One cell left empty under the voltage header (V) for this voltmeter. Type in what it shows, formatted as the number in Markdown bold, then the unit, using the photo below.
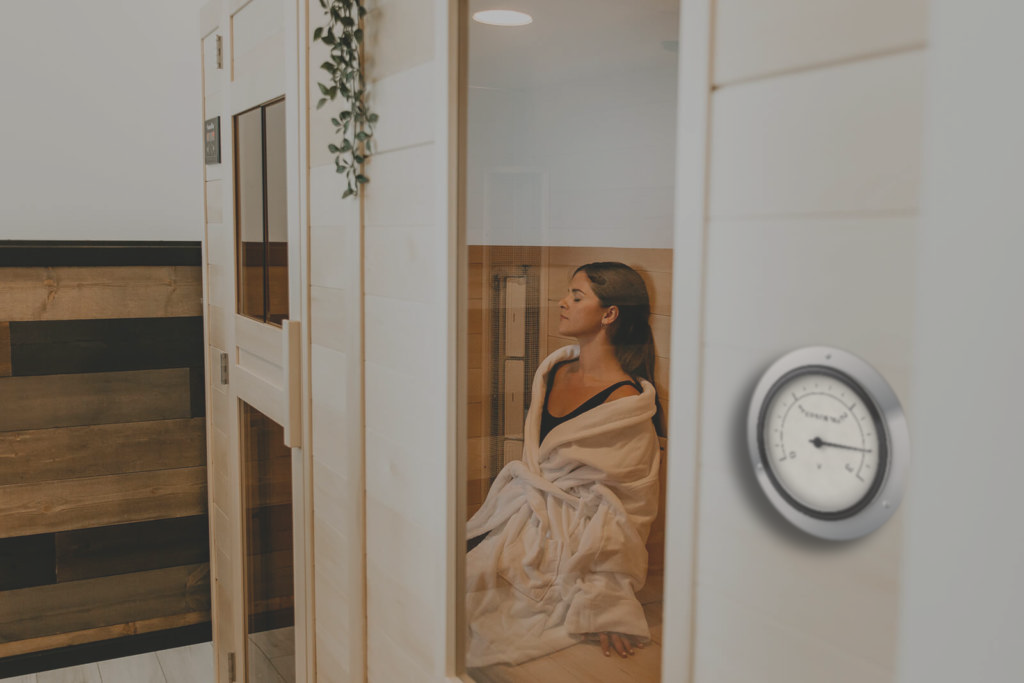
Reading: **2.6** V
